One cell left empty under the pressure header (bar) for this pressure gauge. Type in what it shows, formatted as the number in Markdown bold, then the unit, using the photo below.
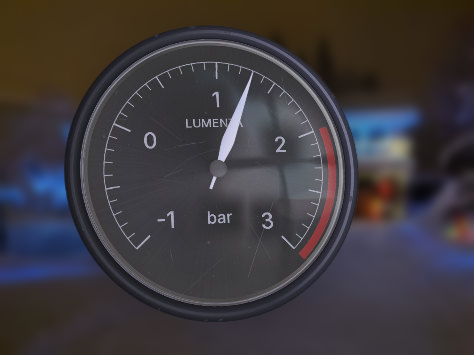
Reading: **1.3** bar
